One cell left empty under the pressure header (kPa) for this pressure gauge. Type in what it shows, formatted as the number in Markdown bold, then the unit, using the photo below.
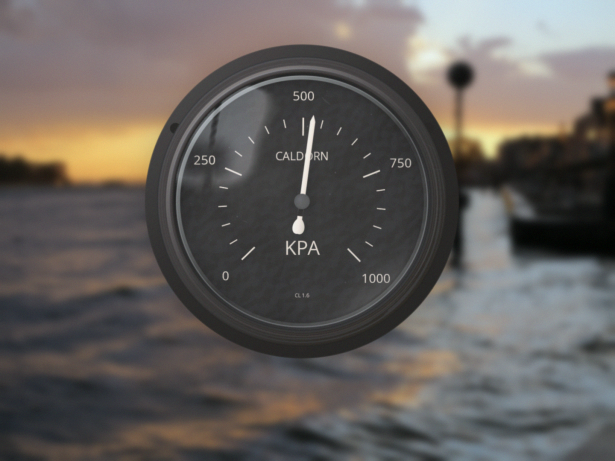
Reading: **525** kPa
